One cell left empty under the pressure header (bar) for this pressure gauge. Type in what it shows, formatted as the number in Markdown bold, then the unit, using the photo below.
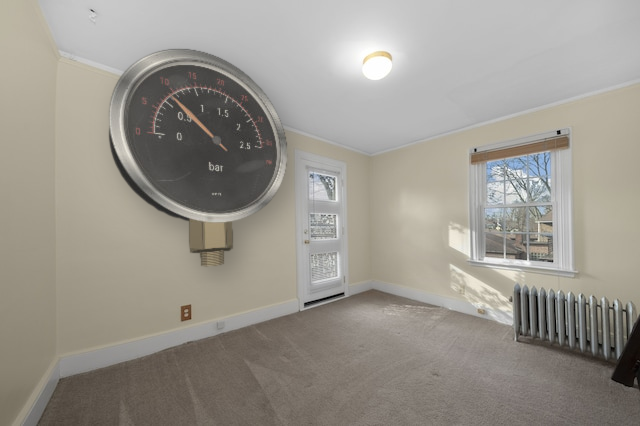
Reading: **0.6** bar
